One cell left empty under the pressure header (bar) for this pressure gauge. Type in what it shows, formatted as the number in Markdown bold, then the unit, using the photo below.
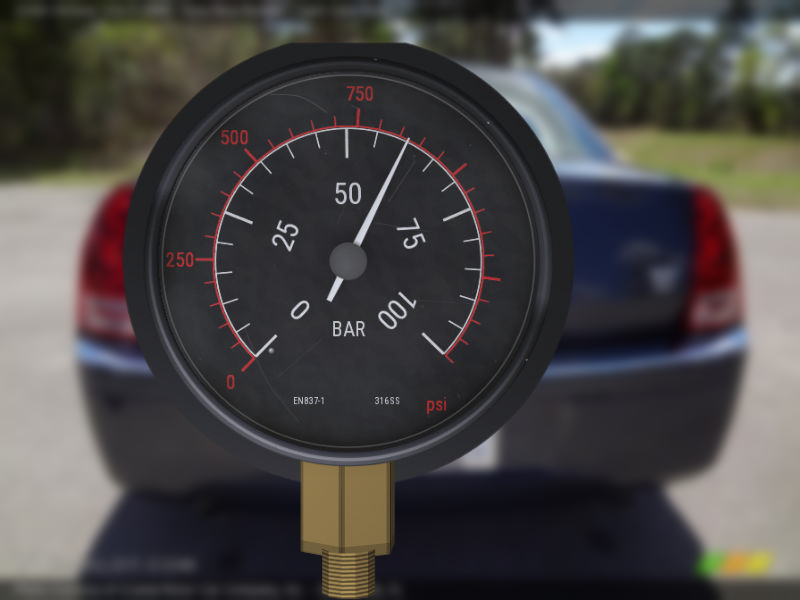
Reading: **60** bar
